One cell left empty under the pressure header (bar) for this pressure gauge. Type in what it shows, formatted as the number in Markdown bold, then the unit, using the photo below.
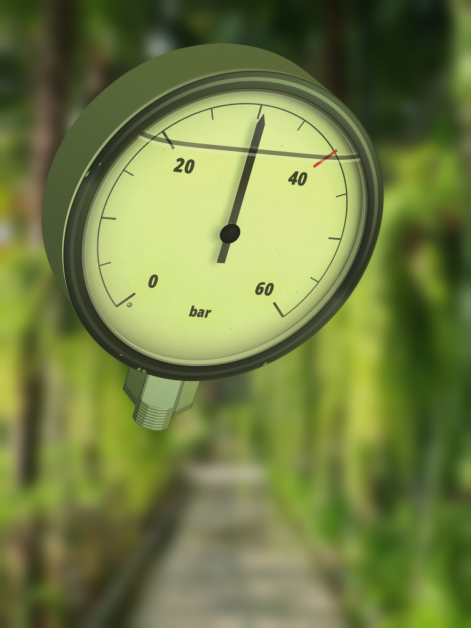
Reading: **30** bar
